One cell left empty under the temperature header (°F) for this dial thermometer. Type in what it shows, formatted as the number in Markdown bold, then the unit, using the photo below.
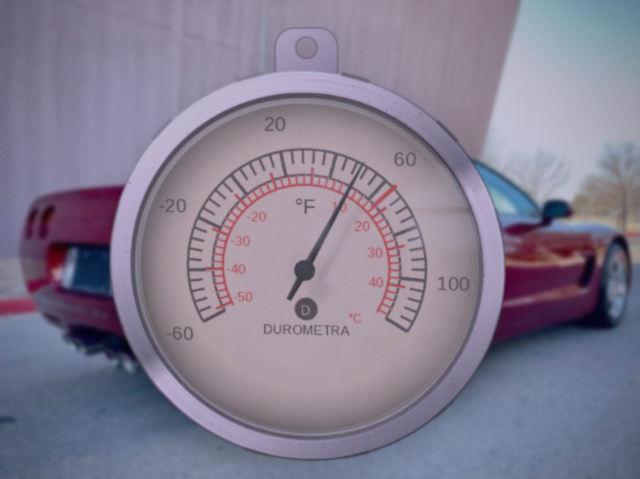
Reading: **50** °F
